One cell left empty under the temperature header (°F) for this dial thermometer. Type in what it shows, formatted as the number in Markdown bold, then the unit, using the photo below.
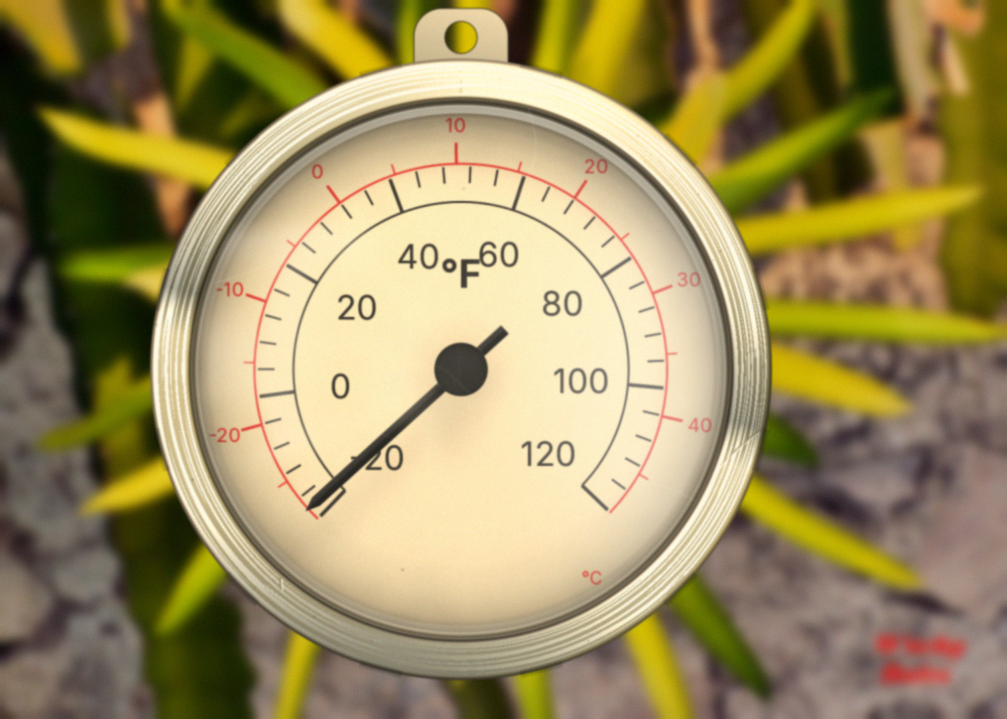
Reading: **-18** °F
